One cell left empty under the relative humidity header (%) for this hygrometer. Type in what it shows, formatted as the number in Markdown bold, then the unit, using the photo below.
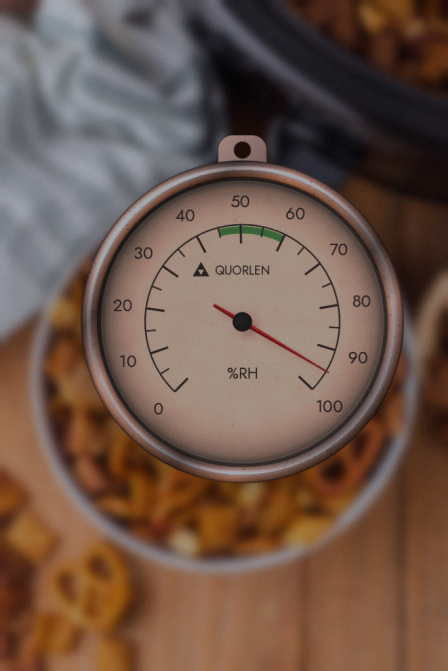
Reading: **95** %
